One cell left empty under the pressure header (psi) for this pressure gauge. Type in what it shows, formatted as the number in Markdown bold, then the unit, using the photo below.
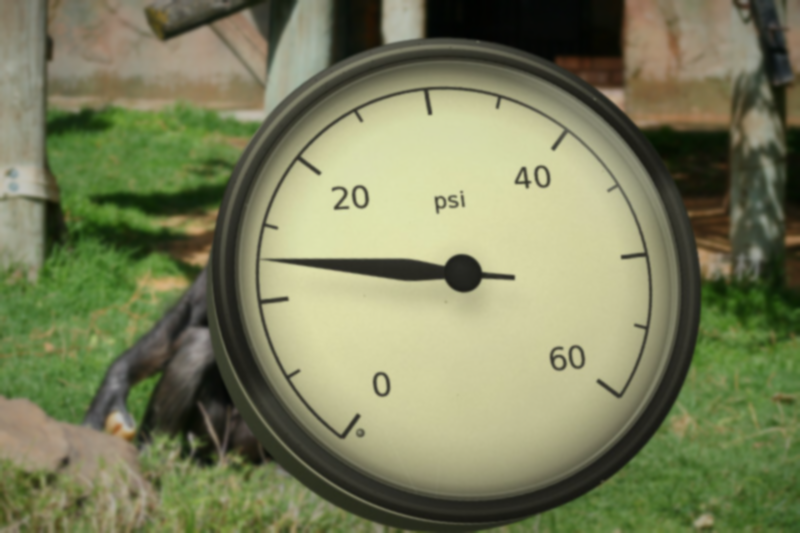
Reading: **12.5** psi
